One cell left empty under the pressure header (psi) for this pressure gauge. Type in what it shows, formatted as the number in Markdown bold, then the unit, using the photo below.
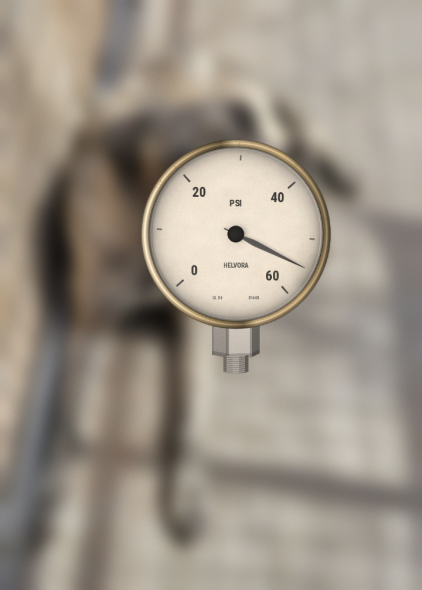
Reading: **55** psi
